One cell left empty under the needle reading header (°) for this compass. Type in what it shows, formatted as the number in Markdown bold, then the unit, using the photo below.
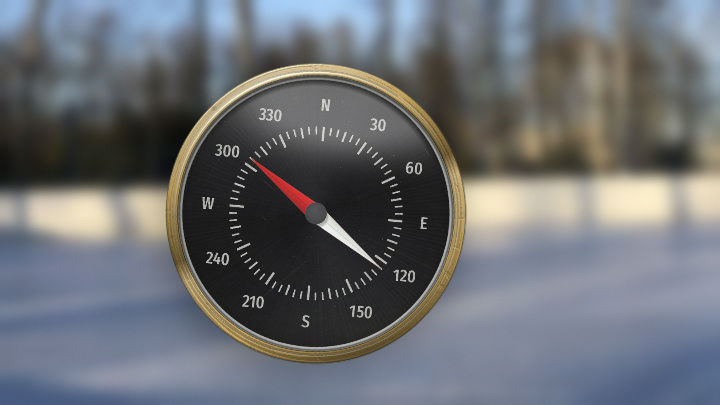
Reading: **305** °
